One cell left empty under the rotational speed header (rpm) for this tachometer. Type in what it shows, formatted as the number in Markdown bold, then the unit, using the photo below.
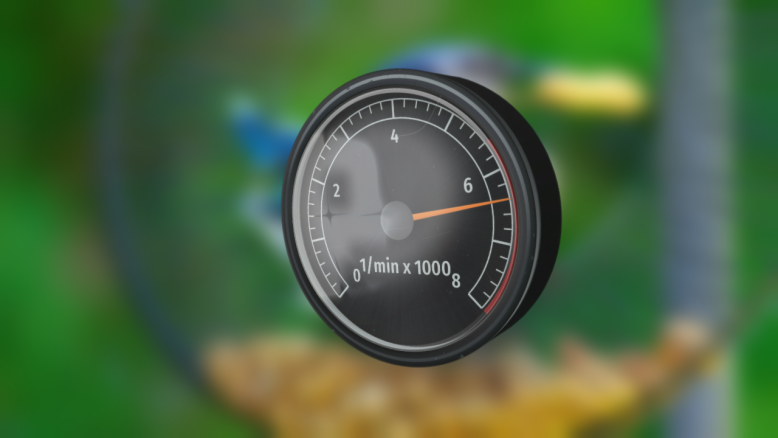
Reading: **6400** rpm
